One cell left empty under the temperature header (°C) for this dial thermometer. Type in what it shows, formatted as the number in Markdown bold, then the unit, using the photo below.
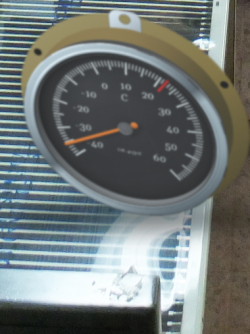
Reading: **-35** °C
